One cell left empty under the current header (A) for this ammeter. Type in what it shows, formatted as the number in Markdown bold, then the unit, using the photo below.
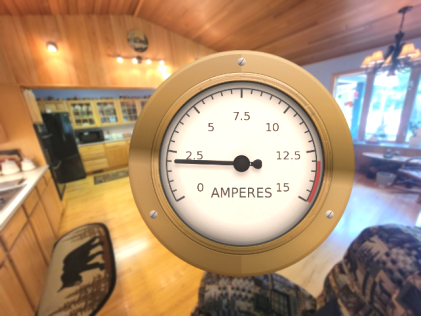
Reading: **2** A
